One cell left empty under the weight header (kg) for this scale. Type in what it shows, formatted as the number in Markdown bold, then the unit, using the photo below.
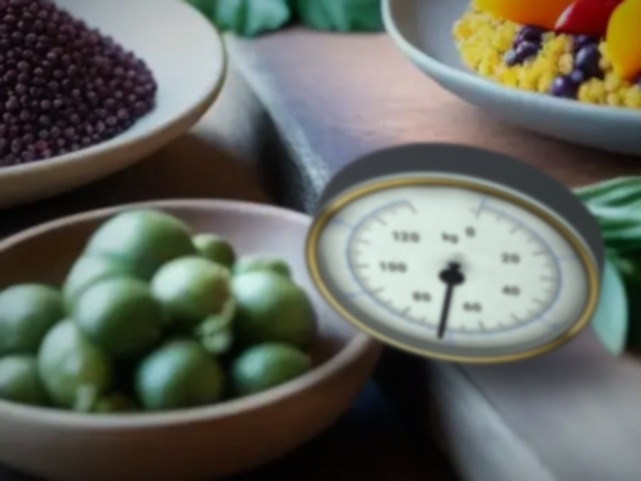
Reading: **70** kg
